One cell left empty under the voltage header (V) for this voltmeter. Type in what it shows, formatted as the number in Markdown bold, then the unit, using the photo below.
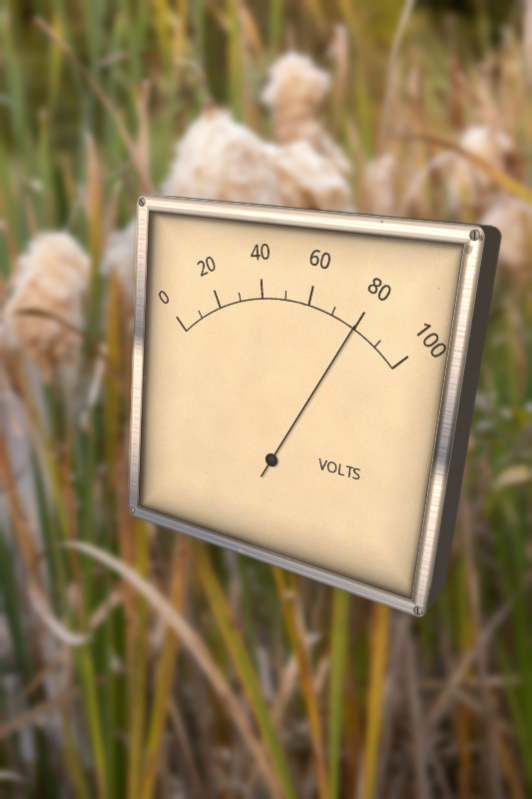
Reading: **80** V
